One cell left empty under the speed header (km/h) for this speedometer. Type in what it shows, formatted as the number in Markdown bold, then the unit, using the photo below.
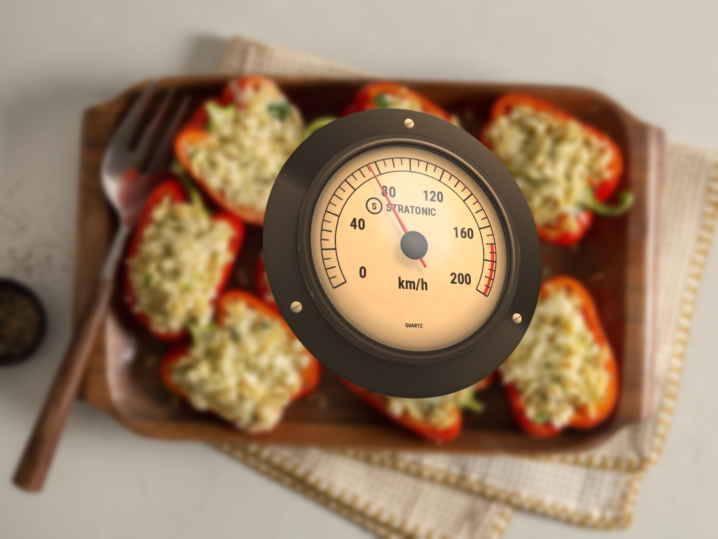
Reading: **75** km/h
